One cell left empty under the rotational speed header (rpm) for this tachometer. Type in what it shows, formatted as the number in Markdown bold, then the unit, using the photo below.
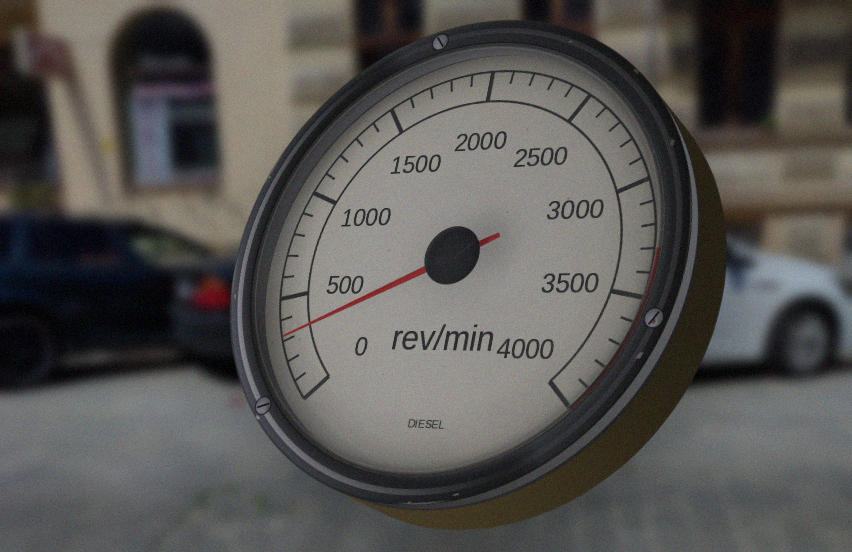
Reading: **300** rpm
